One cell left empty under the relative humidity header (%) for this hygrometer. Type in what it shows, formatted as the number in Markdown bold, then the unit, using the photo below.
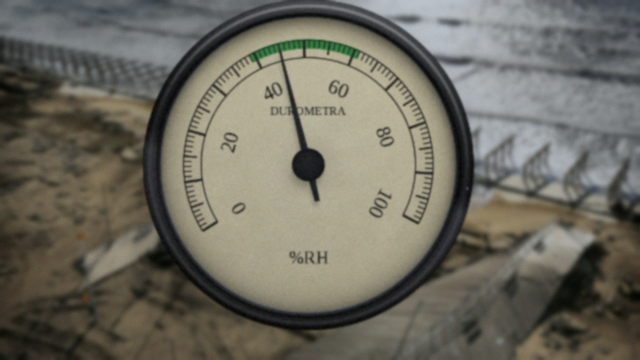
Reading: **45** %
